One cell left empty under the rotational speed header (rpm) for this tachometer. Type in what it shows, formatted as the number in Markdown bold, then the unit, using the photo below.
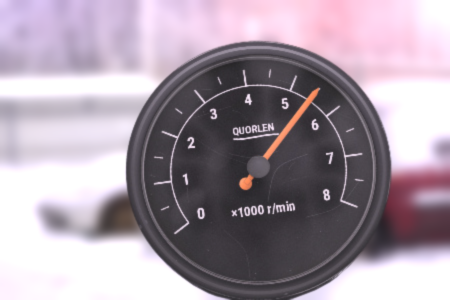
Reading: **5500** rpm
